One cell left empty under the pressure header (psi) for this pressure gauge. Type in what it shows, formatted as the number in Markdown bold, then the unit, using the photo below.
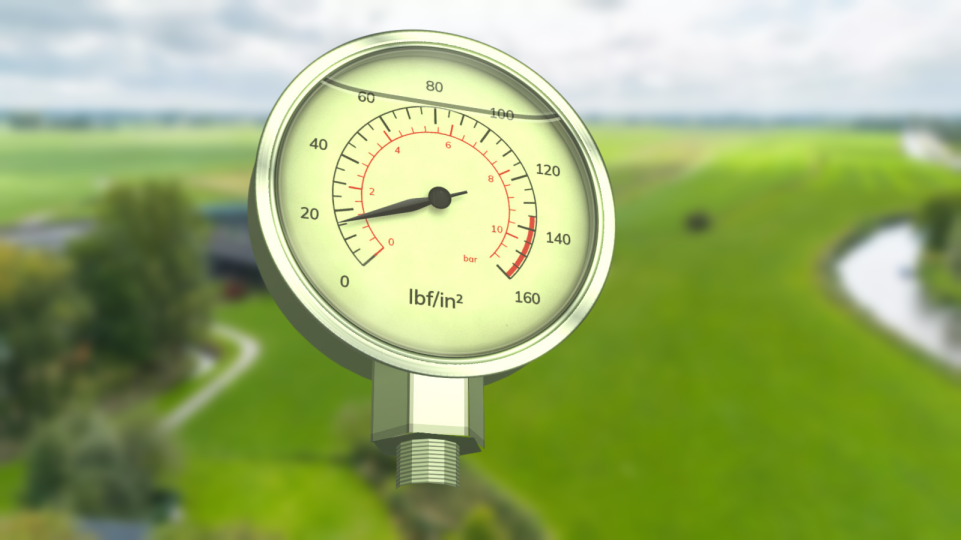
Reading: **15** psi
